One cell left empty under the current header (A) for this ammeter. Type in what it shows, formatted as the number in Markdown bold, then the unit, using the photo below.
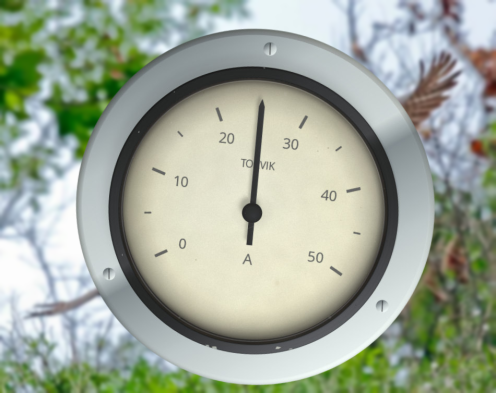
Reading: **25** A
